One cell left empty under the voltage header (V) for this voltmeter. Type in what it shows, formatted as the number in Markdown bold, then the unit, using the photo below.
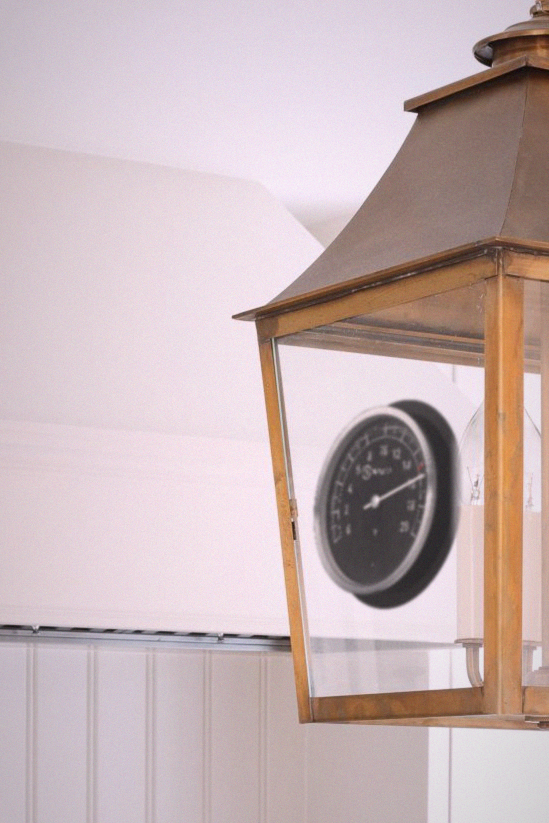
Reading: **16** V
